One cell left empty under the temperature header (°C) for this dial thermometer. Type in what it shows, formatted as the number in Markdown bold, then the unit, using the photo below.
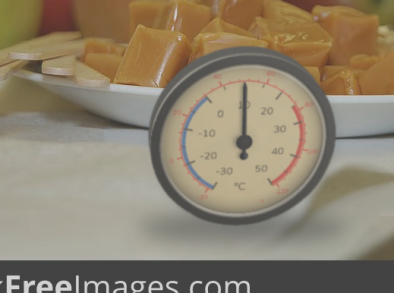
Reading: **10** °C
